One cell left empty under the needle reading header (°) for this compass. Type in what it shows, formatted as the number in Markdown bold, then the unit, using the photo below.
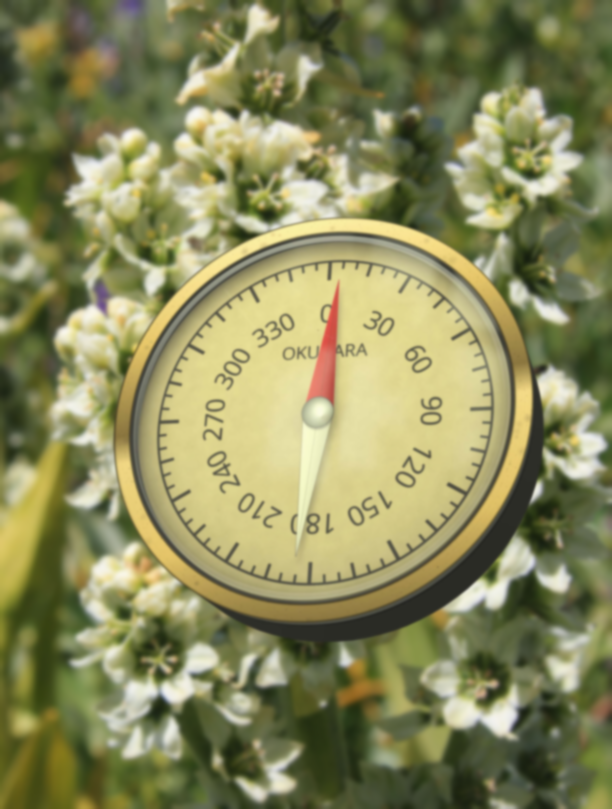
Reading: **5** °
